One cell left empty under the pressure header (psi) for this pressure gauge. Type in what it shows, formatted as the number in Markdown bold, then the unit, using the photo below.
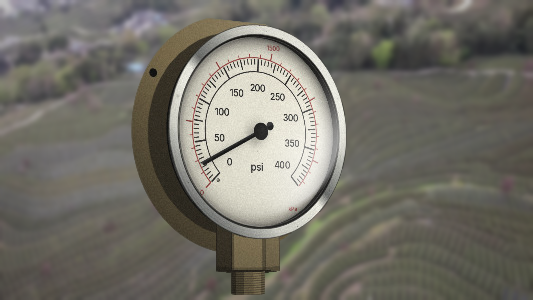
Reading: **25** psi
